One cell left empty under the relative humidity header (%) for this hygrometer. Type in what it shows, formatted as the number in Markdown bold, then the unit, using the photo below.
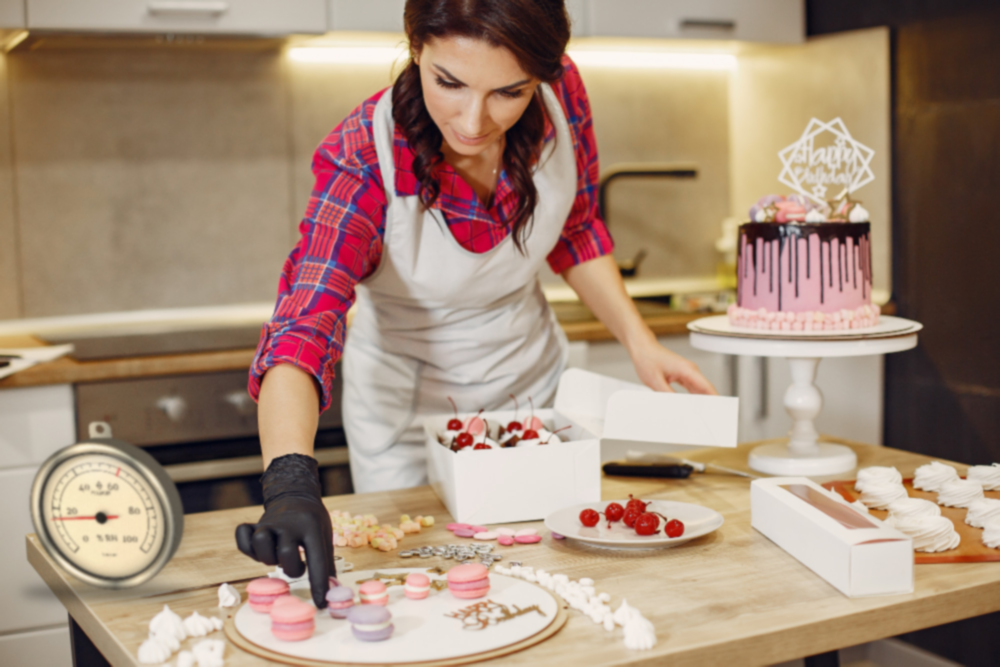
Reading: **16** %
